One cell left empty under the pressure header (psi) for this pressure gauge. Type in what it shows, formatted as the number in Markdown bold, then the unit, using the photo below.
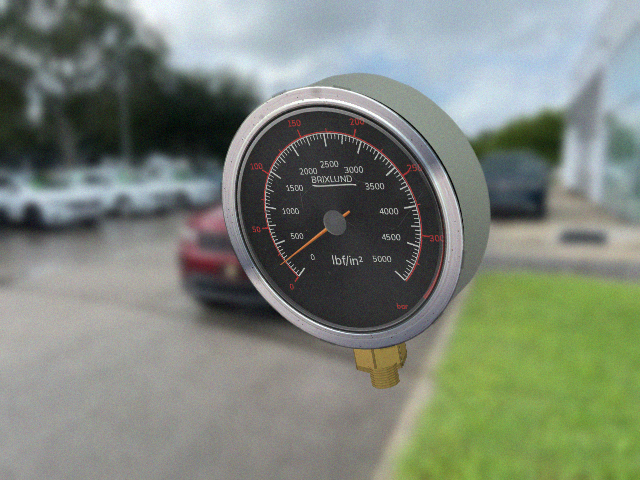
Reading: **250** psi
